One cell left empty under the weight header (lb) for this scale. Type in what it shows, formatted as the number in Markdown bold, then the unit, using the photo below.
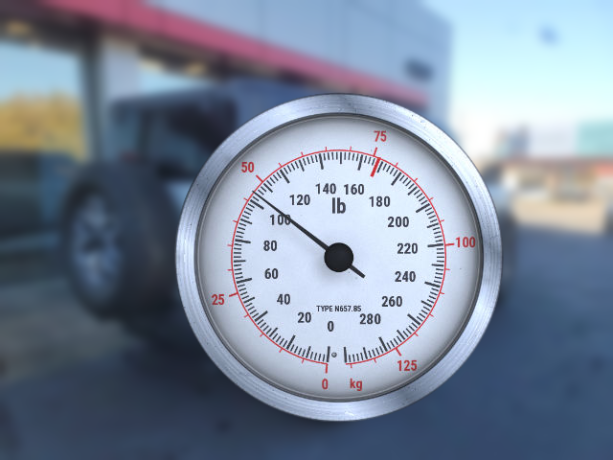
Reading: **104** lb
